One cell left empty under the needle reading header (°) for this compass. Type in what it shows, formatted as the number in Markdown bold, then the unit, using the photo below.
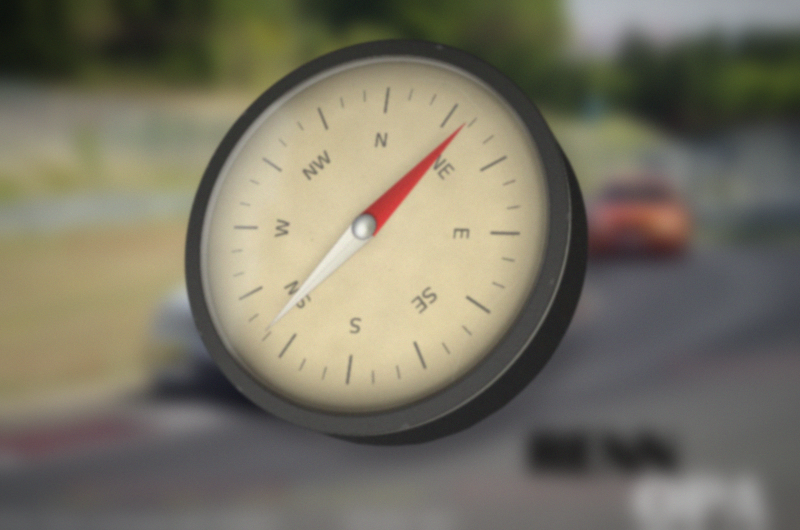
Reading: **40** °
